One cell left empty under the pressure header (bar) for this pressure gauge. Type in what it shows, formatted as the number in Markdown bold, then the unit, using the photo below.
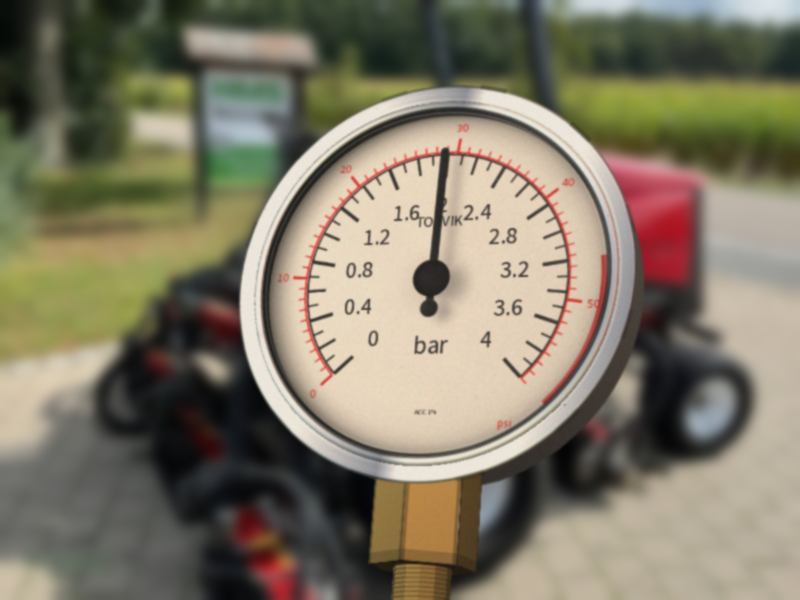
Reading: **2** bar
